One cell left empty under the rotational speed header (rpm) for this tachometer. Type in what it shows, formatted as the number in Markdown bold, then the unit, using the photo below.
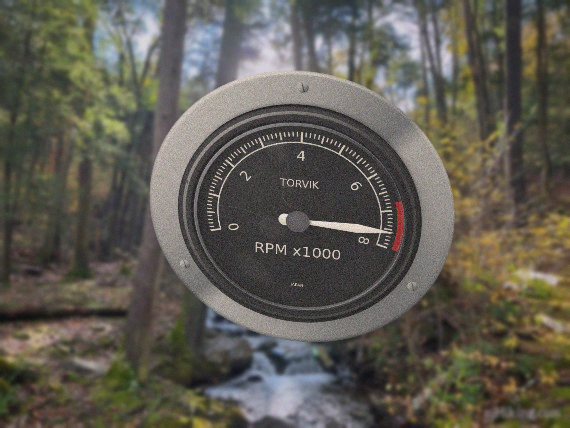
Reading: **7500** rpm
